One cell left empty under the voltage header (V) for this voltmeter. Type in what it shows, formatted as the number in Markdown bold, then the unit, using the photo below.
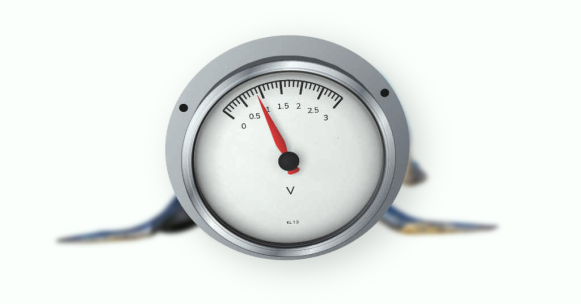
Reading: **0.9** V
